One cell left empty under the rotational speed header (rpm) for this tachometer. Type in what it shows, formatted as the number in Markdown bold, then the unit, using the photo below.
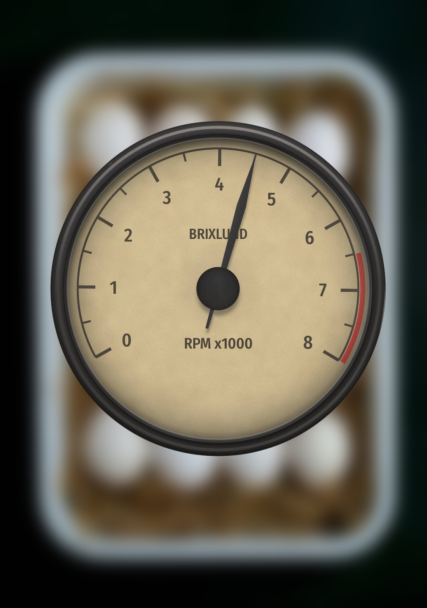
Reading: **4500** rpm
